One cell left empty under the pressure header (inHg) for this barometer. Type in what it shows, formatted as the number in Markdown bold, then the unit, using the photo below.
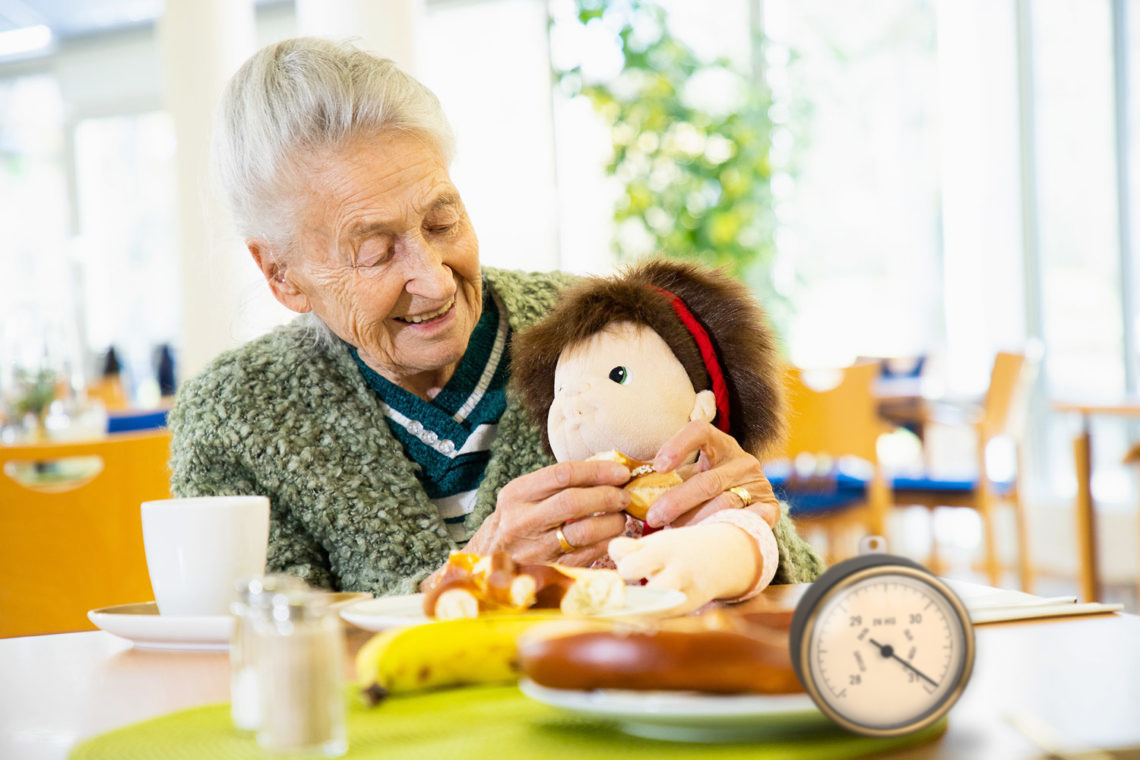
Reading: **30.9** inHg
